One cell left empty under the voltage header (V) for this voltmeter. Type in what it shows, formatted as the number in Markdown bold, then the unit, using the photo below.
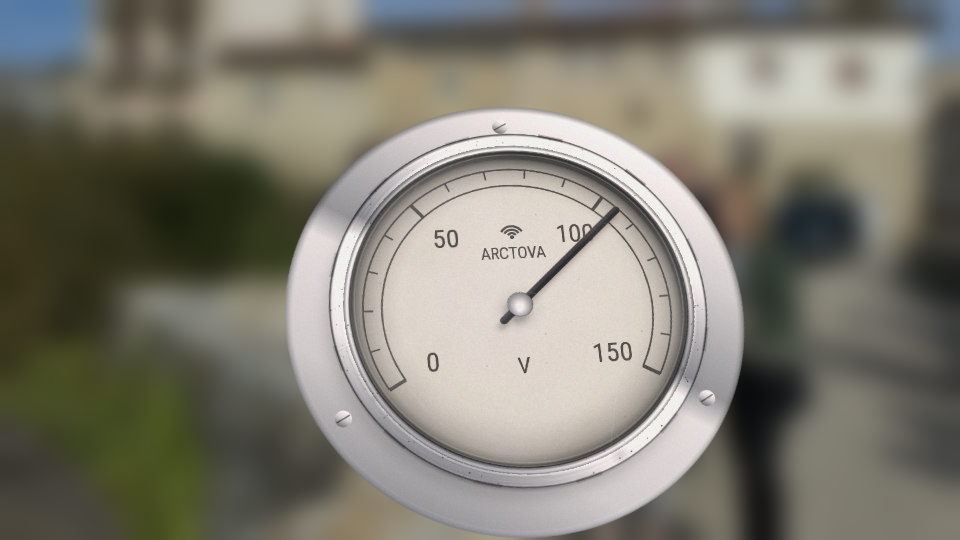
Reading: **105** V
